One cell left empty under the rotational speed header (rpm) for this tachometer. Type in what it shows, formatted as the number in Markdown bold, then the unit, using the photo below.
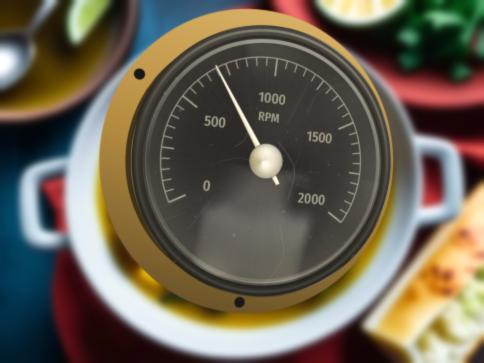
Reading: **700** rpm
